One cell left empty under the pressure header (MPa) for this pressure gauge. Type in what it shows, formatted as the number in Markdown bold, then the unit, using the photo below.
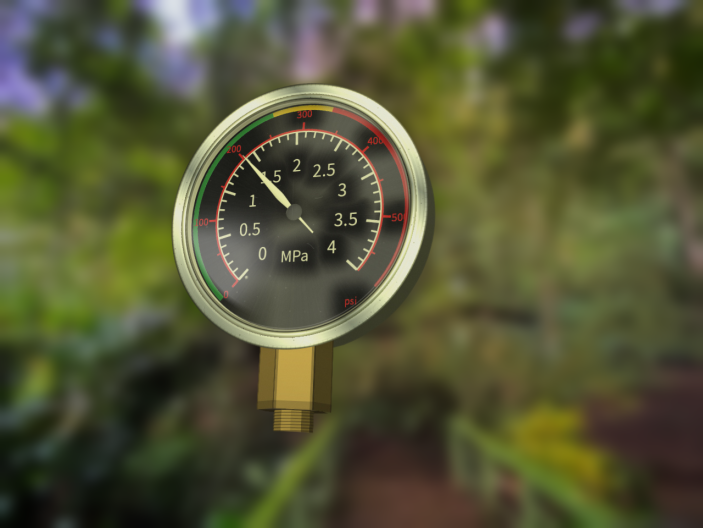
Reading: **1.4** MPa
